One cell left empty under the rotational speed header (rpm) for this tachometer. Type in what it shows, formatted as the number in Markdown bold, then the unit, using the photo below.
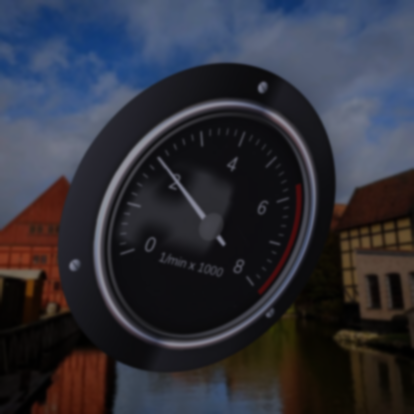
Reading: **2000** rpm
